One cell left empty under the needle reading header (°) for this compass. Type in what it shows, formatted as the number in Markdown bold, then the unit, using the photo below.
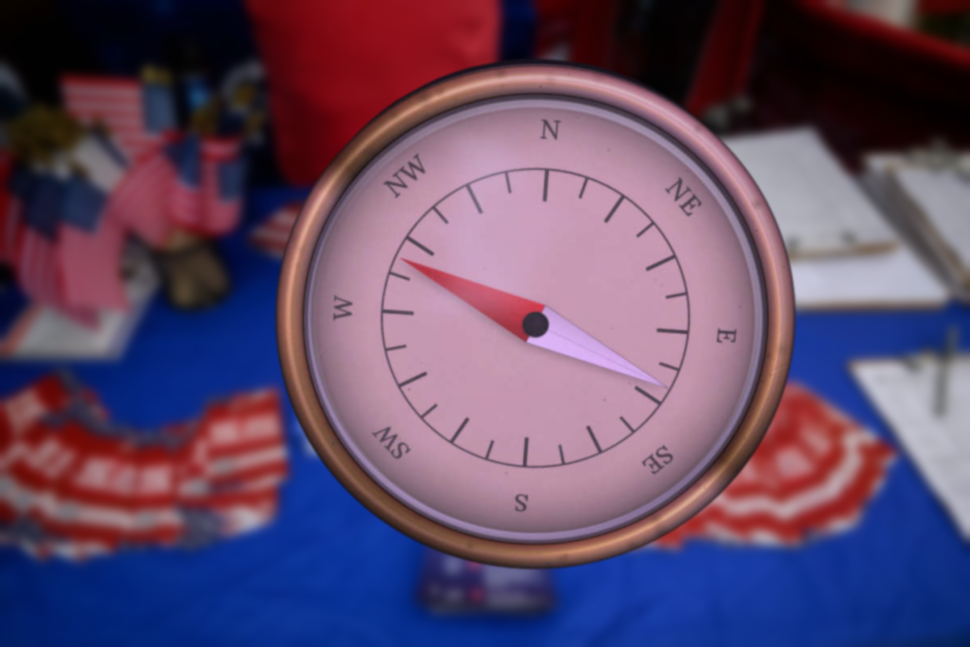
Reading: **292.5** °
